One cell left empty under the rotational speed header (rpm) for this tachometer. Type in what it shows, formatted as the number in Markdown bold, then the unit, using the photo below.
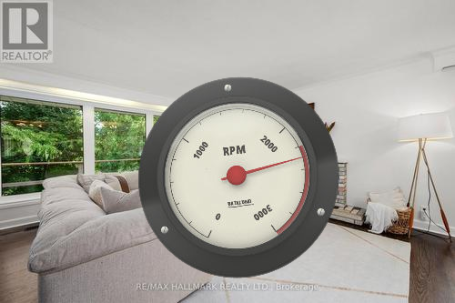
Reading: **2300** rpm
